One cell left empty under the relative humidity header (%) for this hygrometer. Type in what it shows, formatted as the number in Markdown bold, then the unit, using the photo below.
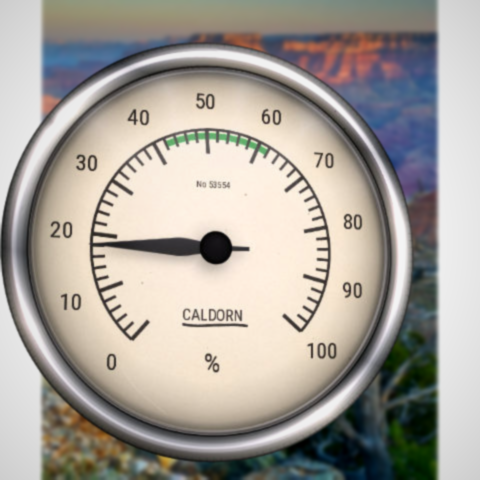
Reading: **18** %
